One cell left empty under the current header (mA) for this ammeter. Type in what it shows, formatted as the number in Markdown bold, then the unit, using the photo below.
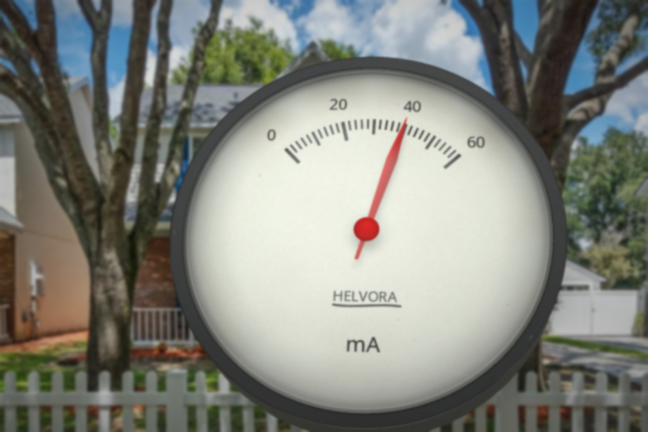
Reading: **40** mA
